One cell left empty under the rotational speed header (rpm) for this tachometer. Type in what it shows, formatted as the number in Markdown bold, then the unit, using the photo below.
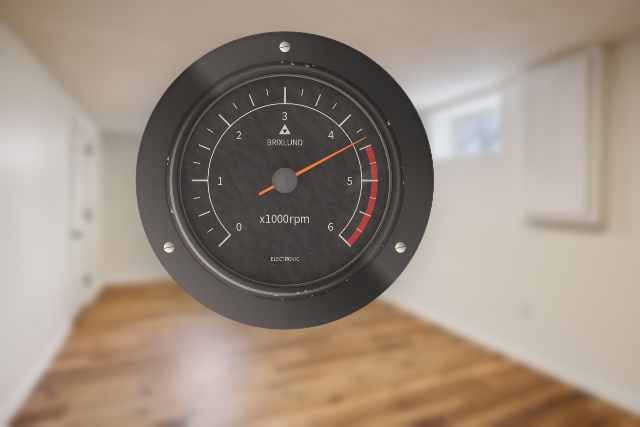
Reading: **4375** rpm
